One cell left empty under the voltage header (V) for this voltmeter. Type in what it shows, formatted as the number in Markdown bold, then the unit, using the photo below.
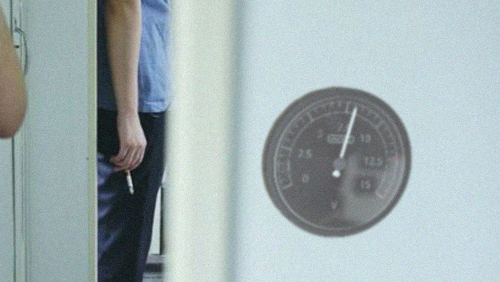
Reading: **8** V
